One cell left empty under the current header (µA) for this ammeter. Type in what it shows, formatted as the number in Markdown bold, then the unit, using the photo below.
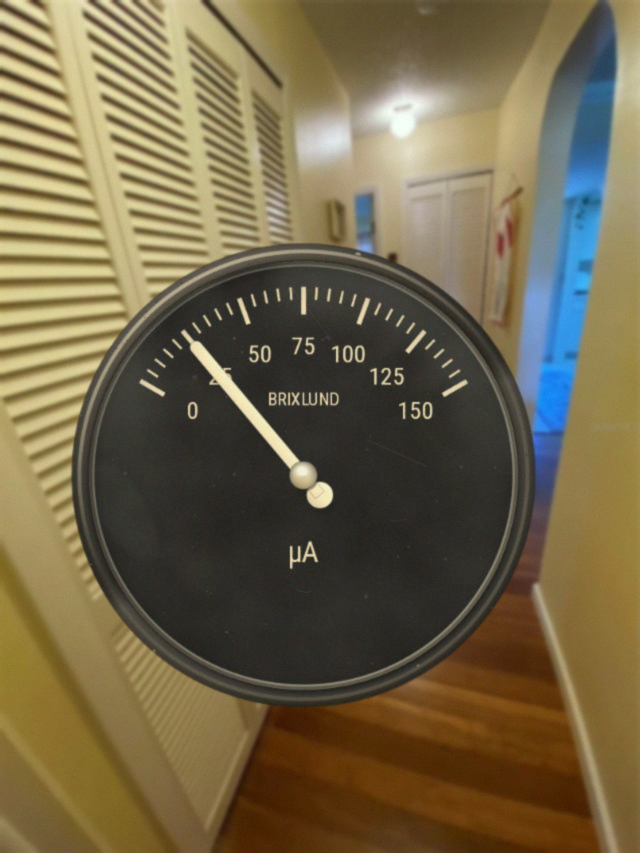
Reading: **25** µA
